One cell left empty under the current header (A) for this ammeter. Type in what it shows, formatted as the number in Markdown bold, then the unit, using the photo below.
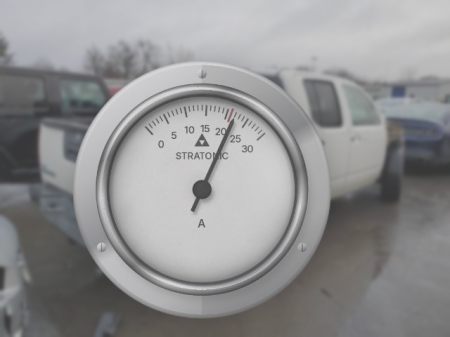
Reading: **22** A
